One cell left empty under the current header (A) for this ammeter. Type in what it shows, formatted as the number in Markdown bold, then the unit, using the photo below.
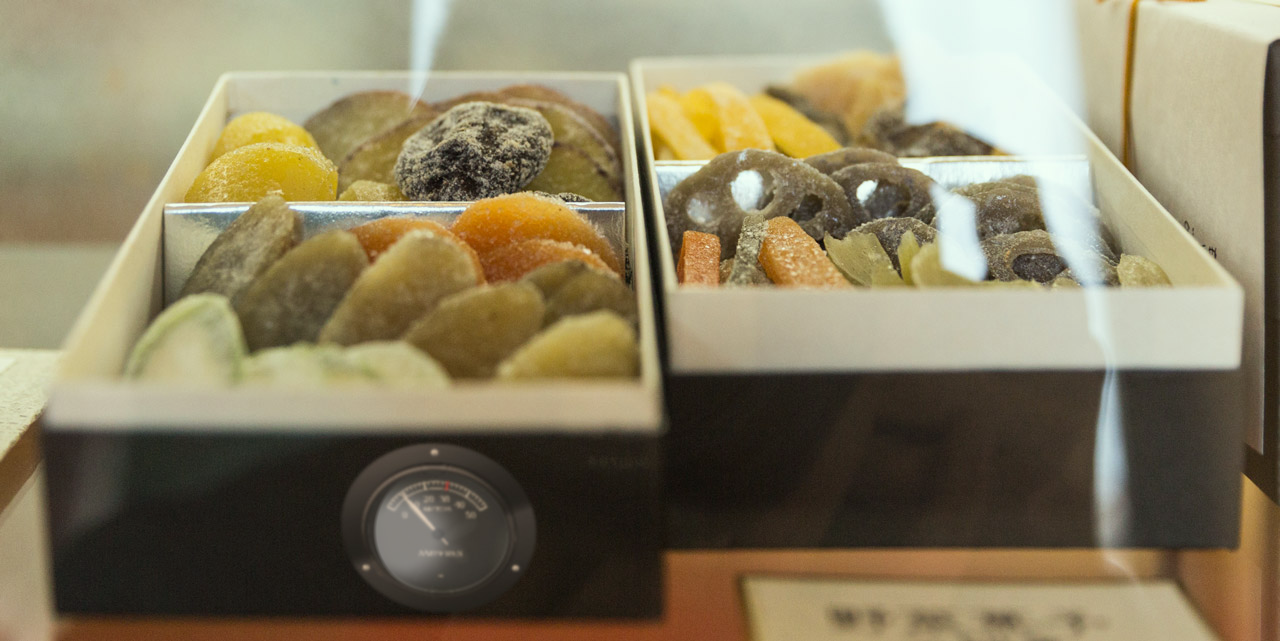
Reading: **10** A
